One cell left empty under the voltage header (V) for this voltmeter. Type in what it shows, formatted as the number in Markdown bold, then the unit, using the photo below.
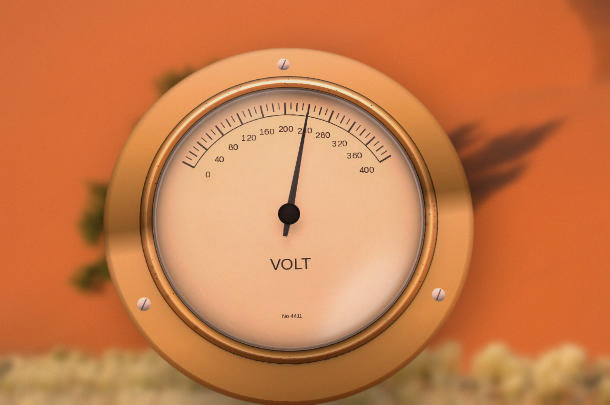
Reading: **240** V
